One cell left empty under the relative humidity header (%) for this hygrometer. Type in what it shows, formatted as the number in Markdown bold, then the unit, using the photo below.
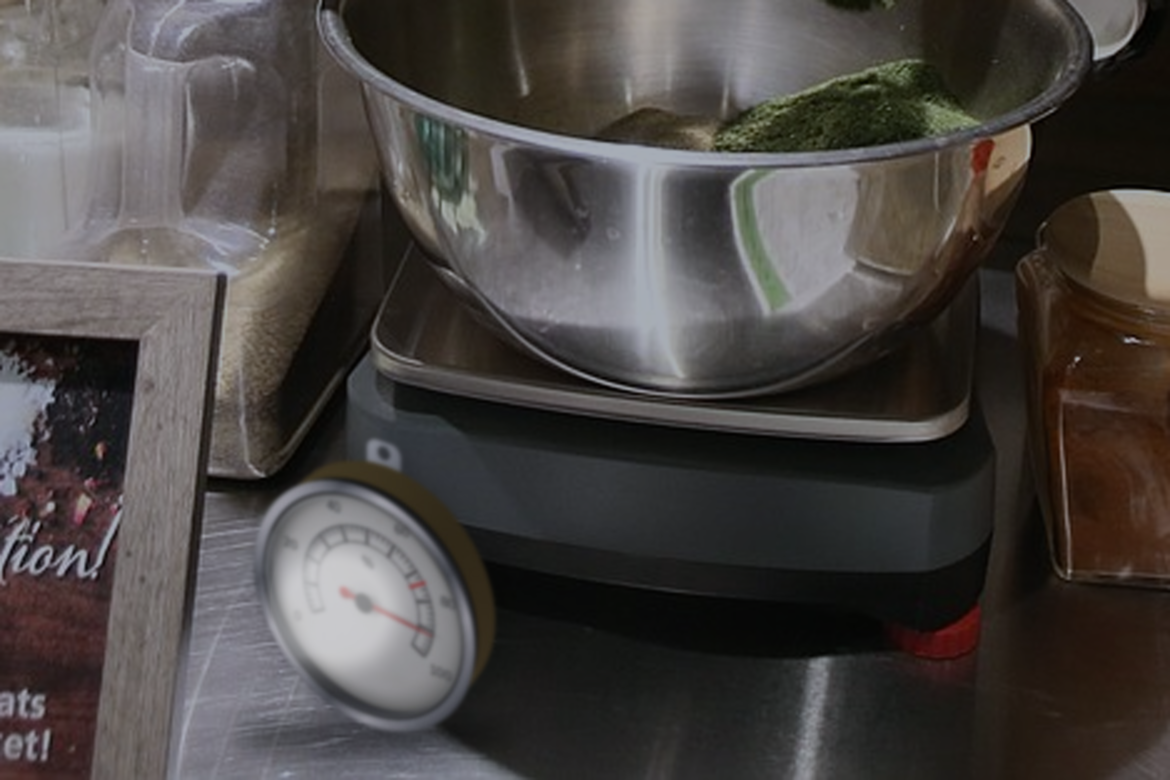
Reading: **90** %
